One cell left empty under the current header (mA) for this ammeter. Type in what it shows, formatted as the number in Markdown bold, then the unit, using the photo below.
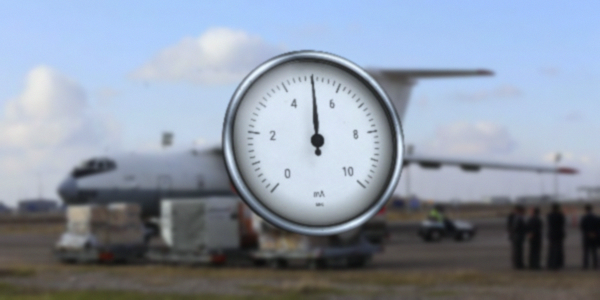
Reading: **5** mA
